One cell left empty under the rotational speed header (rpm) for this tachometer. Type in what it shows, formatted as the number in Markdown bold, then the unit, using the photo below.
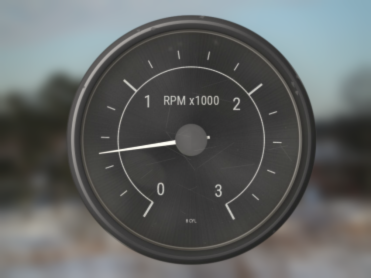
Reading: **500** rpm
